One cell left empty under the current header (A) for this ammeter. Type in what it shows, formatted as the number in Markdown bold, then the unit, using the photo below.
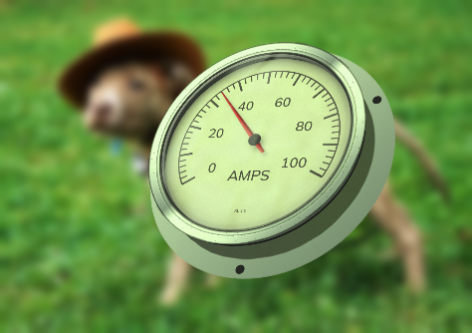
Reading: **34** A
